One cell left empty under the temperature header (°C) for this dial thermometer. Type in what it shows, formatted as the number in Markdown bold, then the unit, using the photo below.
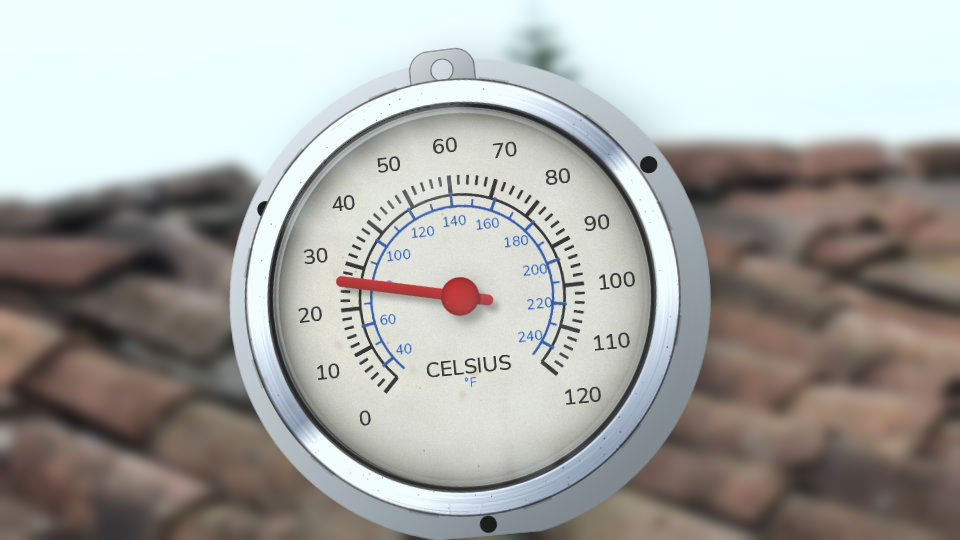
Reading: **26** °C
